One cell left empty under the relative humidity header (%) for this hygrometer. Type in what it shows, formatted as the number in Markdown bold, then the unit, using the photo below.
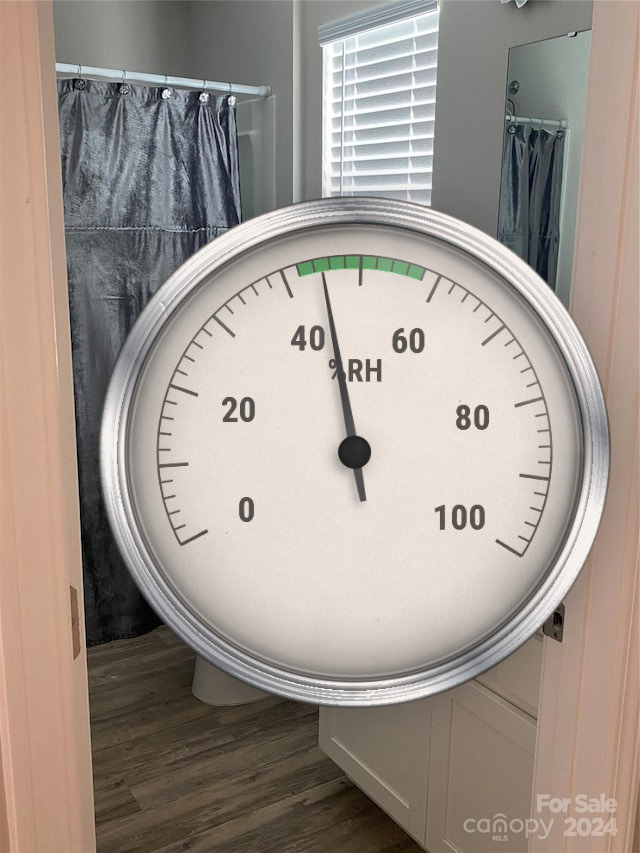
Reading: **45** %
